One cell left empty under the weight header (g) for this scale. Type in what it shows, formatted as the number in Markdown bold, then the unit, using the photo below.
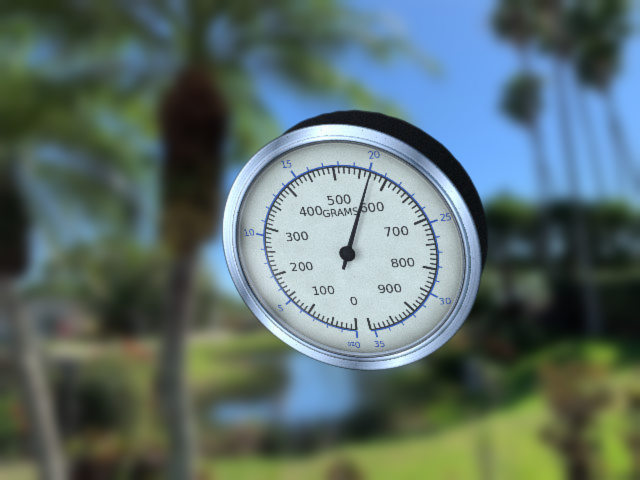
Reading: **570** g
